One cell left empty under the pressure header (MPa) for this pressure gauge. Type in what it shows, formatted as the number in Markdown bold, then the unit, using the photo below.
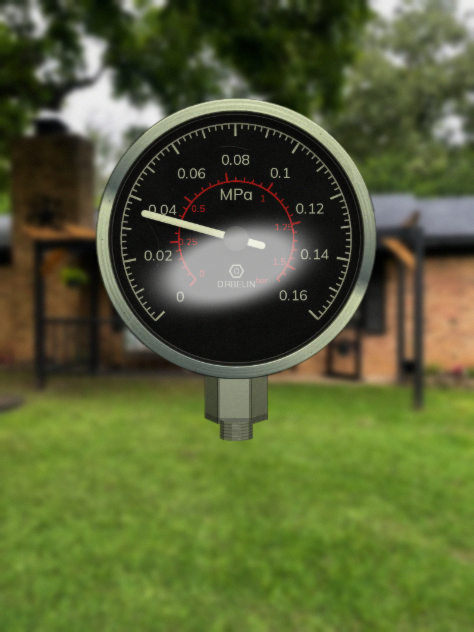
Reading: **0.036** MPa
